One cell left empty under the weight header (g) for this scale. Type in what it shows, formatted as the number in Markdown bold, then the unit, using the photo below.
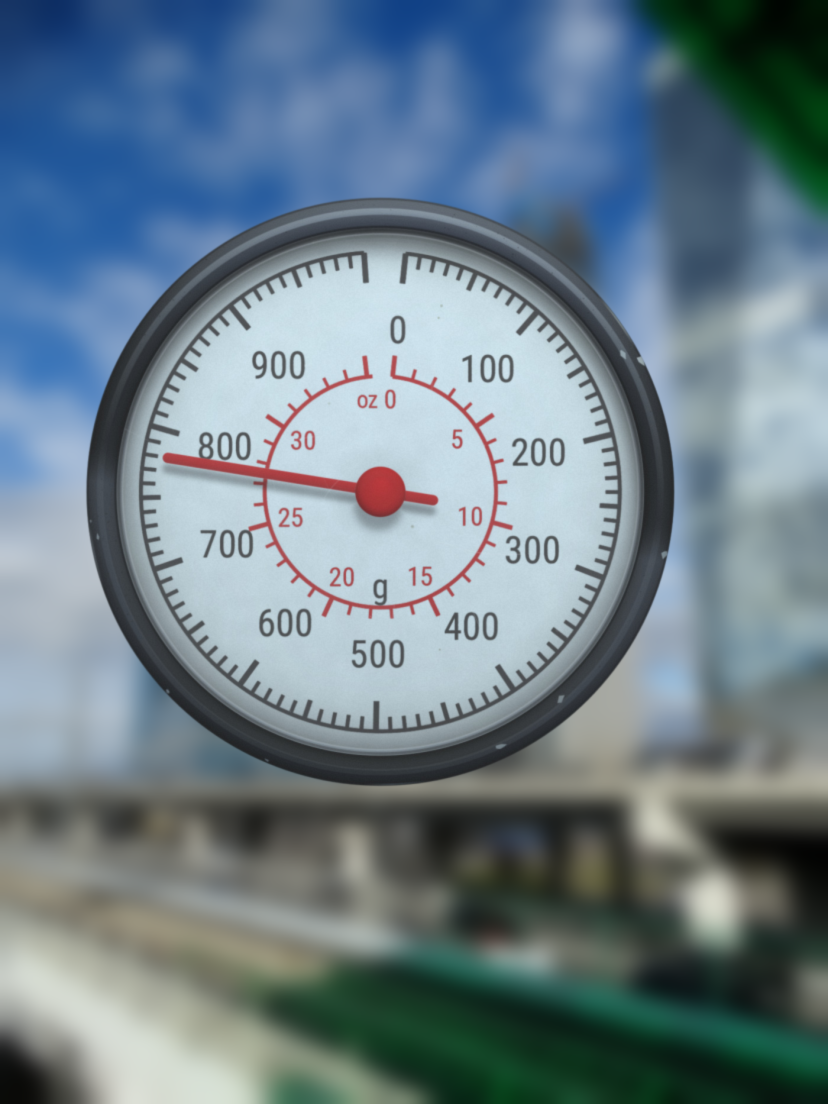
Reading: **780** g
